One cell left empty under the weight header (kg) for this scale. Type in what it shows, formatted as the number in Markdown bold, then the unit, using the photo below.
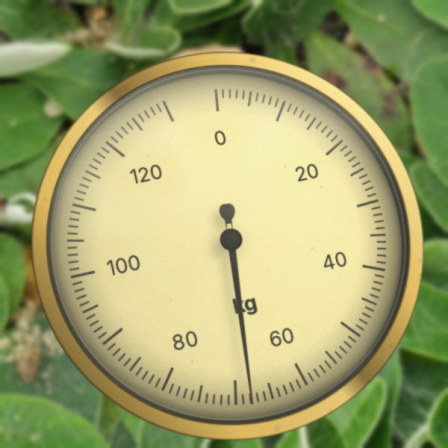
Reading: **68** kg
